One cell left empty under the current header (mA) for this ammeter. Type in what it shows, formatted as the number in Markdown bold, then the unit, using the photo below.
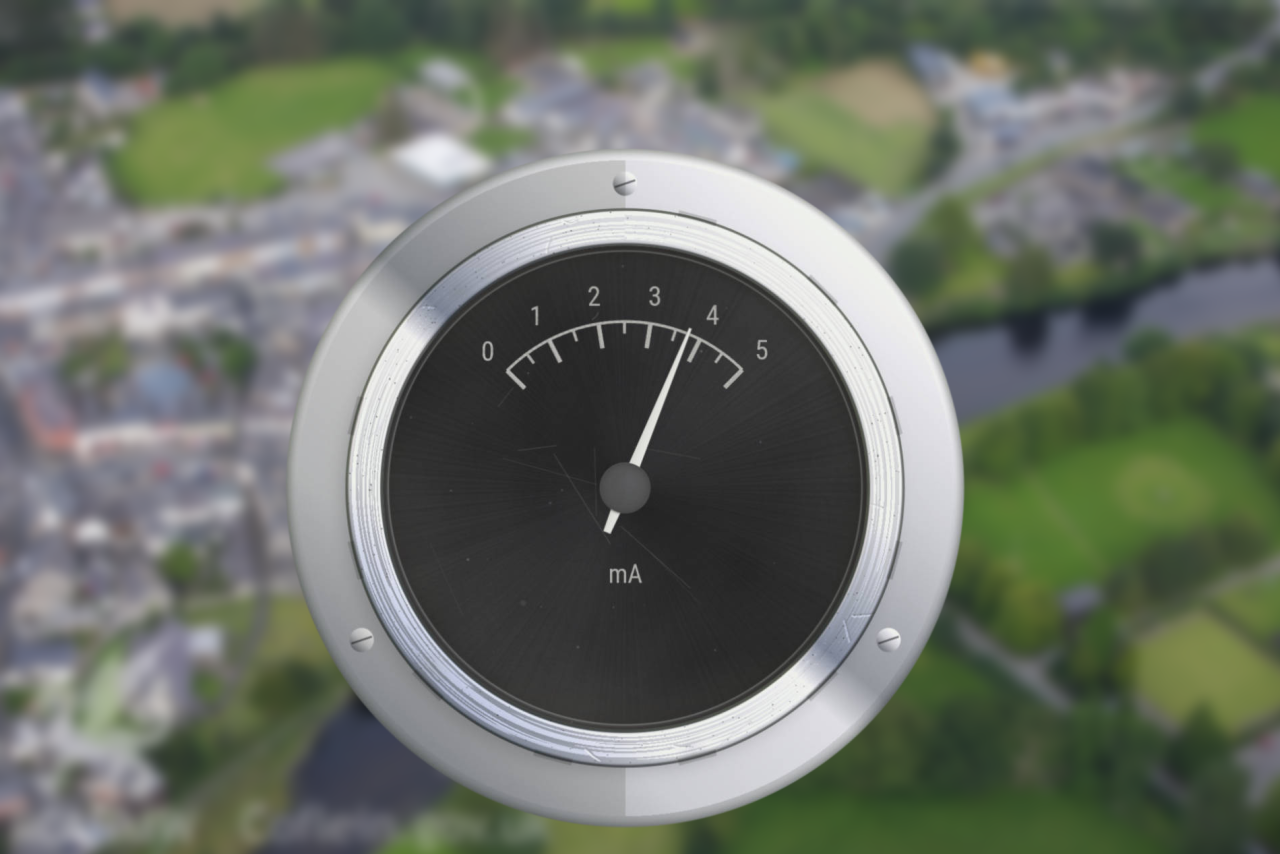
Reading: **3.75** mA
